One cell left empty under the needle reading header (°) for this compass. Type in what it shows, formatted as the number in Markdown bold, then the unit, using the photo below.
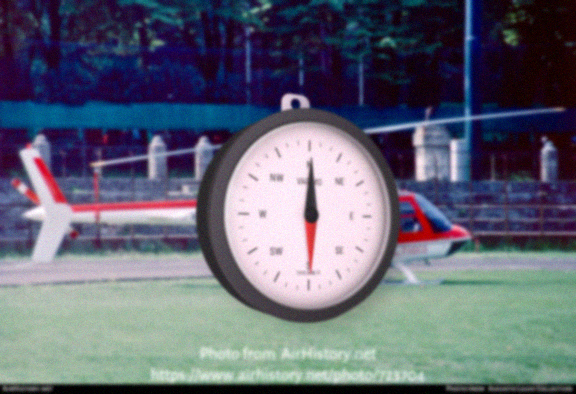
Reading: **180** °
